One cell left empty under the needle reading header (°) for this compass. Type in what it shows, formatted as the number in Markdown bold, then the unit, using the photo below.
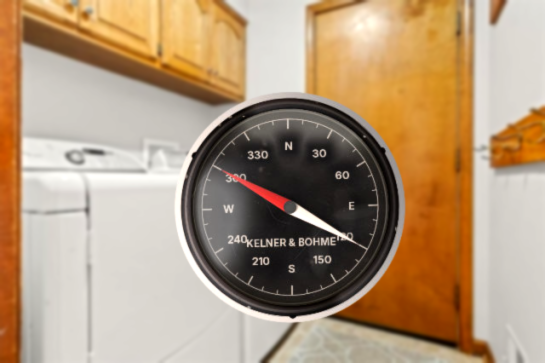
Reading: **300** °
